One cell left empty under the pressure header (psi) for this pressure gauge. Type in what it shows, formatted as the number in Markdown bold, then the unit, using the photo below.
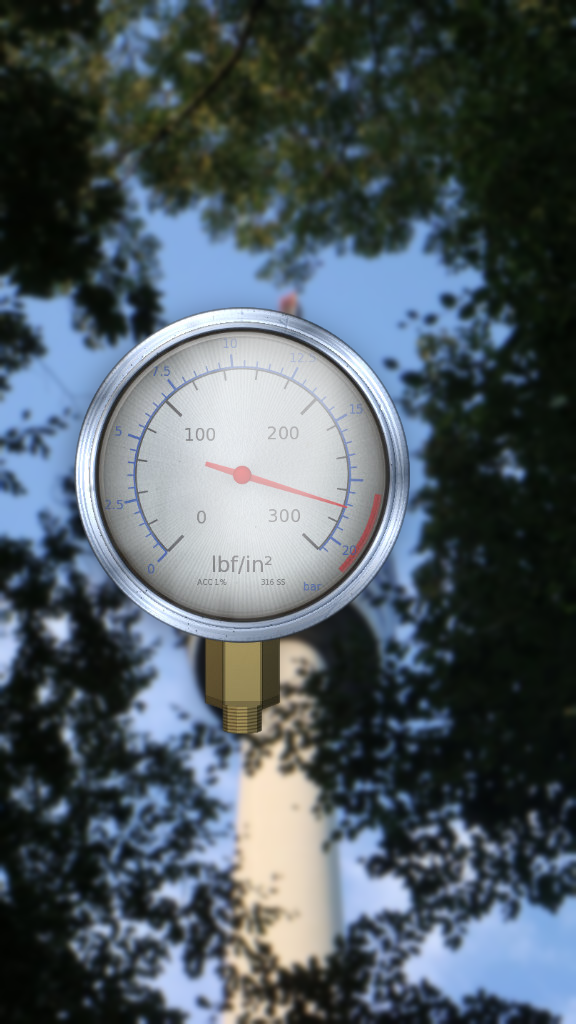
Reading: **270** psi
